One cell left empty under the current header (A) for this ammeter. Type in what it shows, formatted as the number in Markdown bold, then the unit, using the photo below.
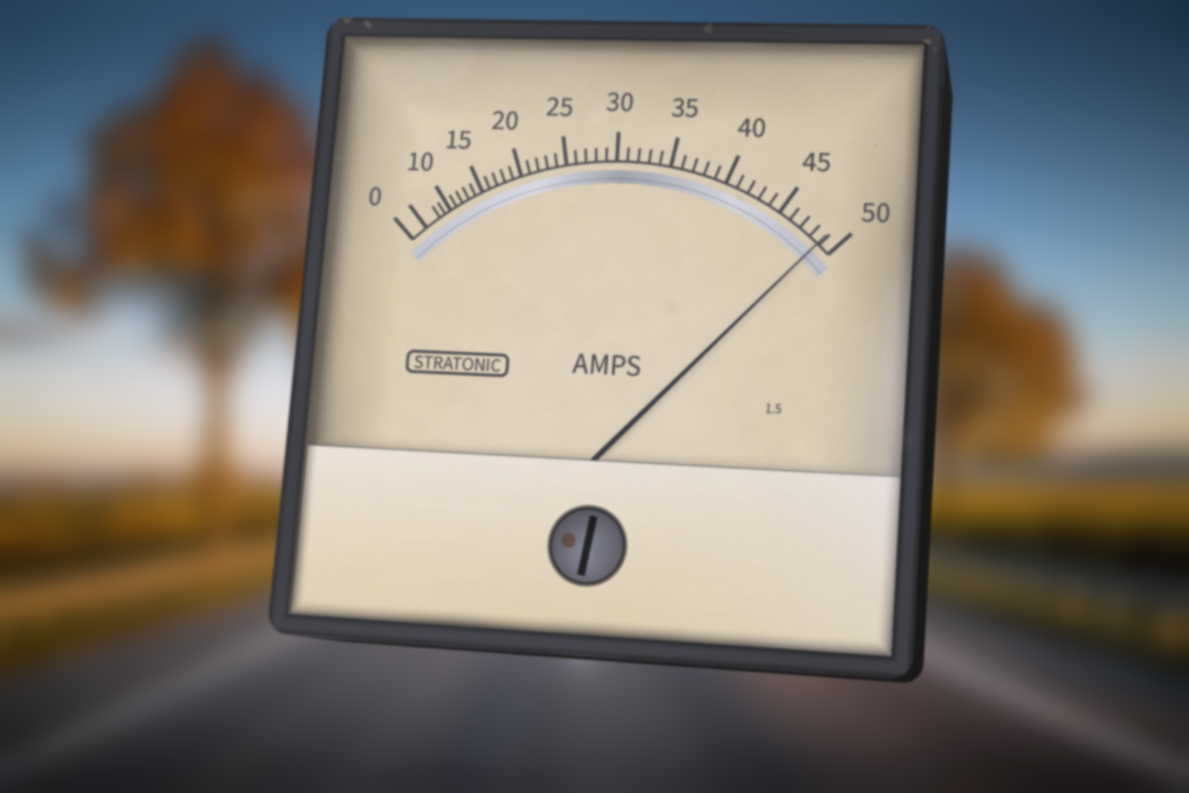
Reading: **49** A
